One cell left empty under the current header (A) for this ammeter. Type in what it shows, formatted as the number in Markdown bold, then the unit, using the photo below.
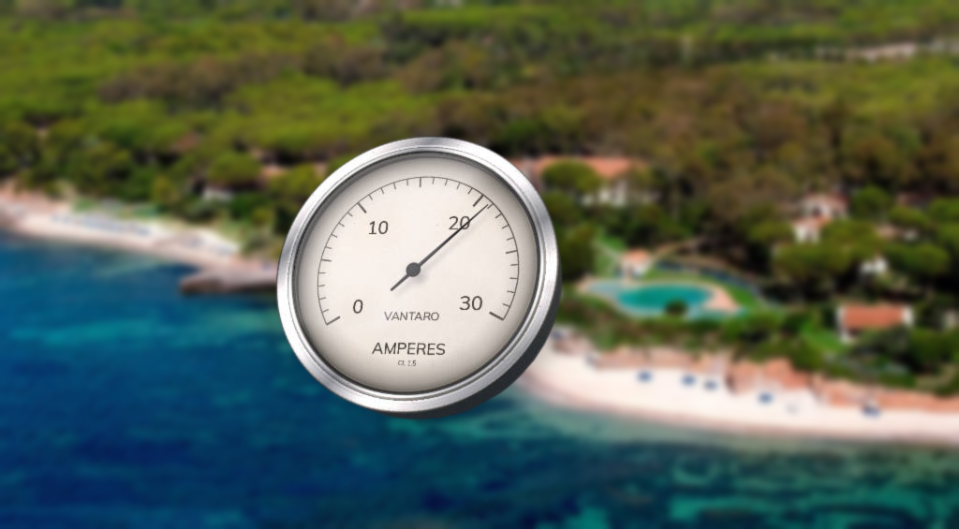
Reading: **21** A
